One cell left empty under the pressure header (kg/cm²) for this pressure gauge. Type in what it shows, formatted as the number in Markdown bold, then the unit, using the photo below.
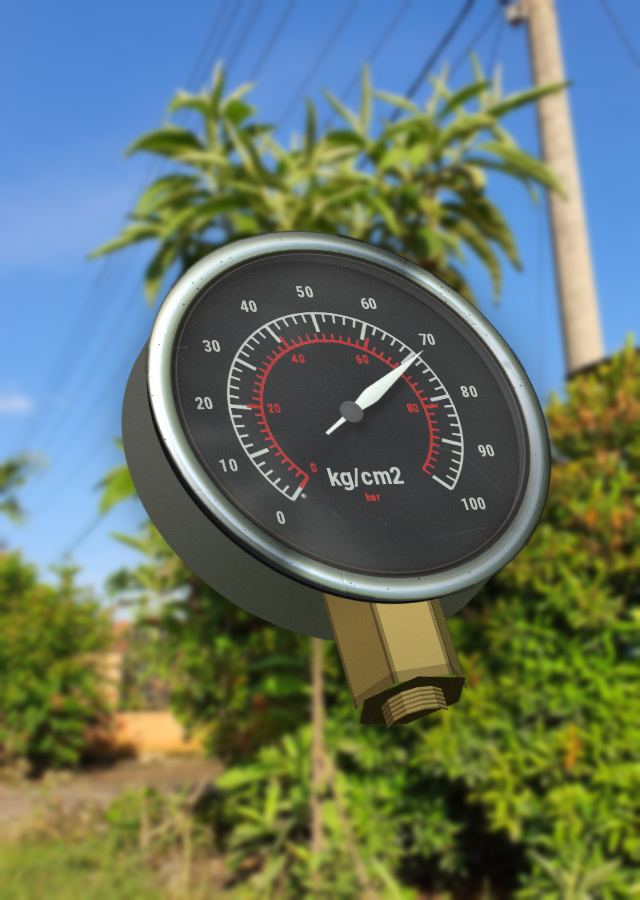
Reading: **71** kg/cm²
